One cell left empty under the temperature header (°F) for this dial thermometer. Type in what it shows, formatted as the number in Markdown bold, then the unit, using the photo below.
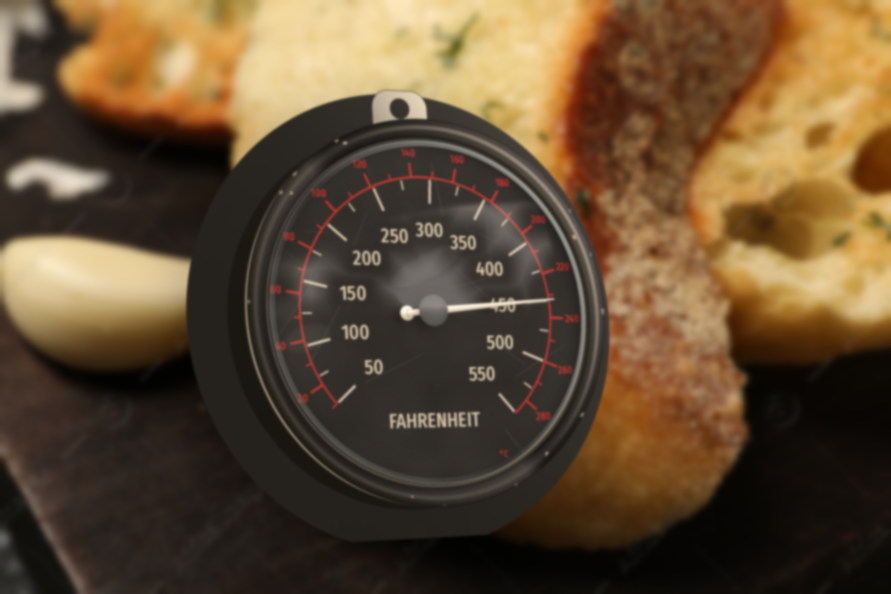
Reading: **450** °F
